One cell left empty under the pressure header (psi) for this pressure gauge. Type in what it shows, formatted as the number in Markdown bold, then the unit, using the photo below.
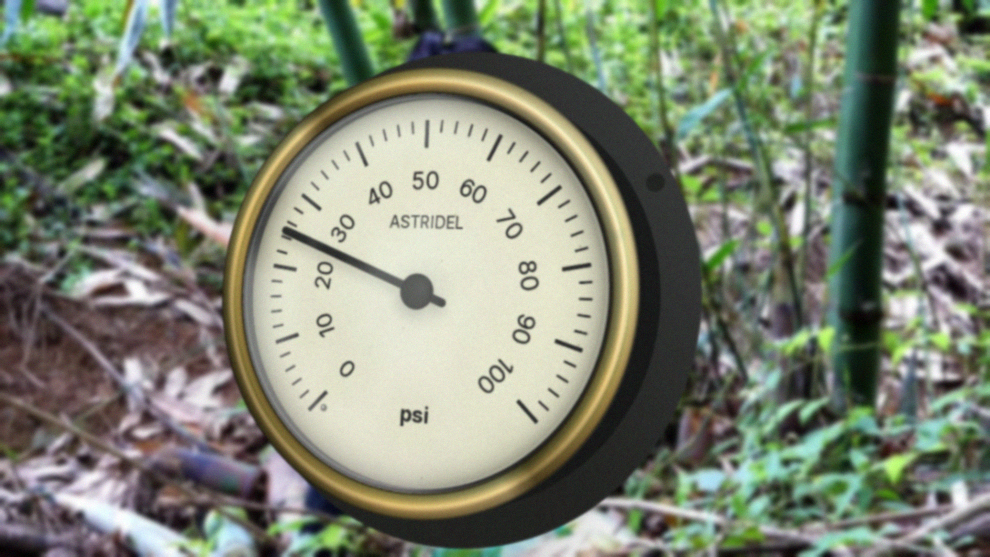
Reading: **25** psi
